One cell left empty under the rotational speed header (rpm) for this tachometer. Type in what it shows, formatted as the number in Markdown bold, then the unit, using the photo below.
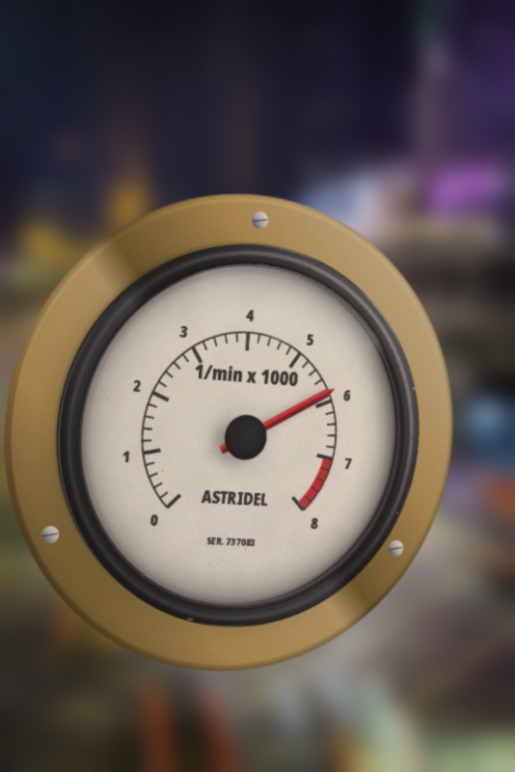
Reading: **5800** rpm
